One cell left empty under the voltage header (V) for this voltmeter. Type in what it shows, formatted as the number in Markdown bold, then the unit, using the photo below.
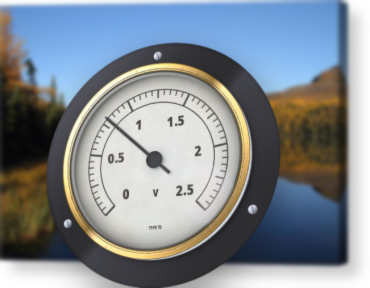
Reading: **0.8** V
